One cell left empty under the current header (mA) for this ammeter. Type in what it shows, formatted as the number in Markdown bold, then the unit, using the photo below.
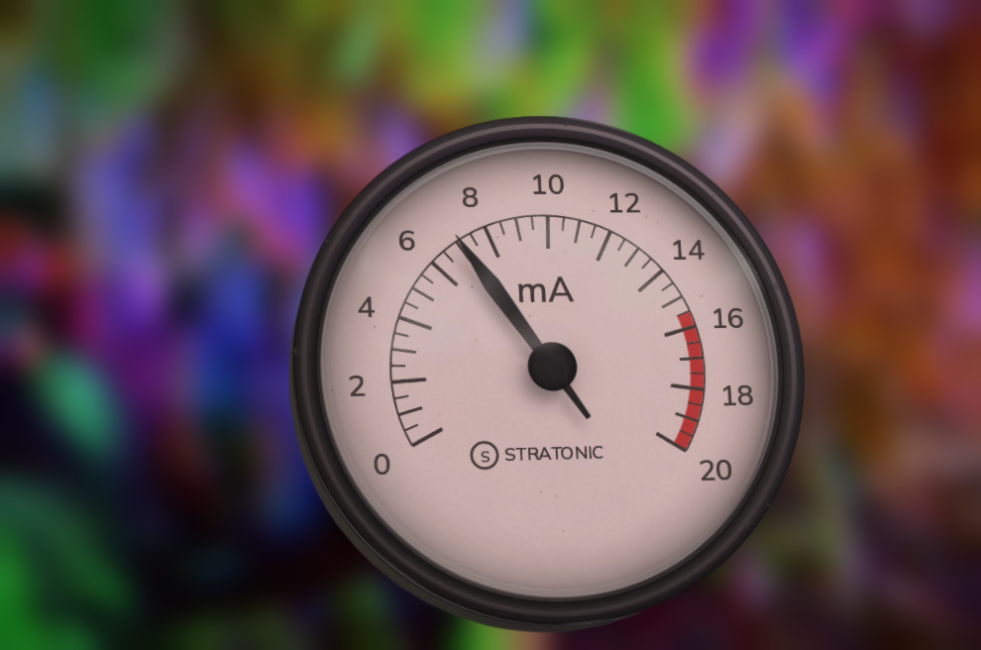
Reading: **7** mA
